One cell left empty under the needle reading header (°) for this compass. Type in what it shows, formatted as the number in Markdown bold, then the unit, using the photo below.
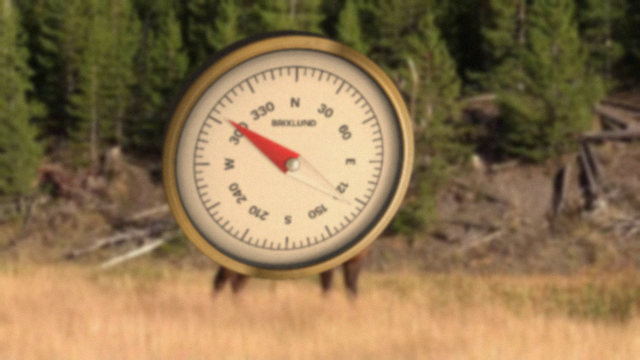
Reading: **305** °
